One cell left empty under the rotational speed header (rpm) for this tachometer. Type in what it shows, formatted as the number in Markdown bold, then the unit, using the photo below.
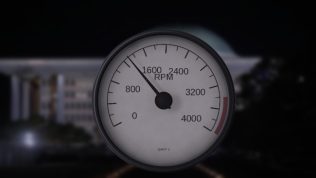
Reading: **1300** rpm
